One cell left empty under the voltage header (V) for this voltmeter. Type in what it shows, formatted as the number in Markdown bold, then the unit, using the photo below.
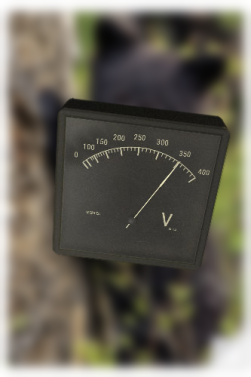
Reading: **350** V
